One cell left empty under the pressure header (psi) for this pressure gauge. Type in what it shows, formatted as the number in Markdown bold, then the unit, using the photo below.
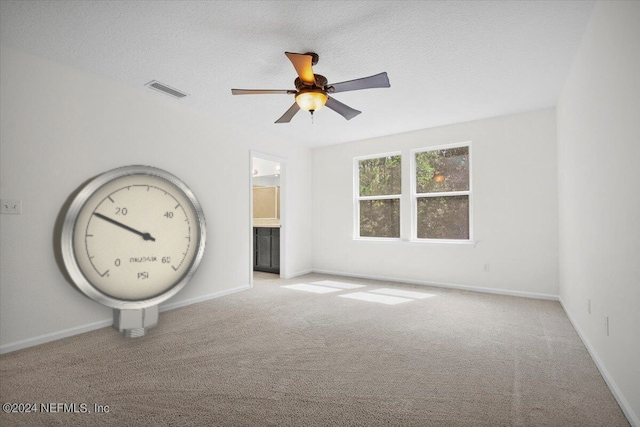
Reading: **15** psi
